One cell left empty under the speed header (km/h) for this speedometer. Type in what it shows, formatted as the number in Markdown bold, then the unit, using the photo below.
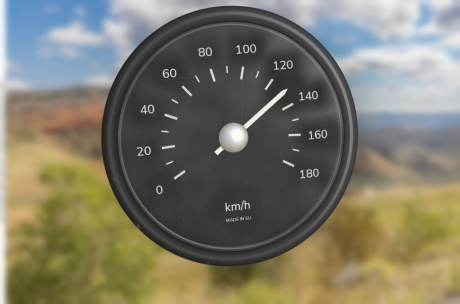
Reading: **130** km/h
